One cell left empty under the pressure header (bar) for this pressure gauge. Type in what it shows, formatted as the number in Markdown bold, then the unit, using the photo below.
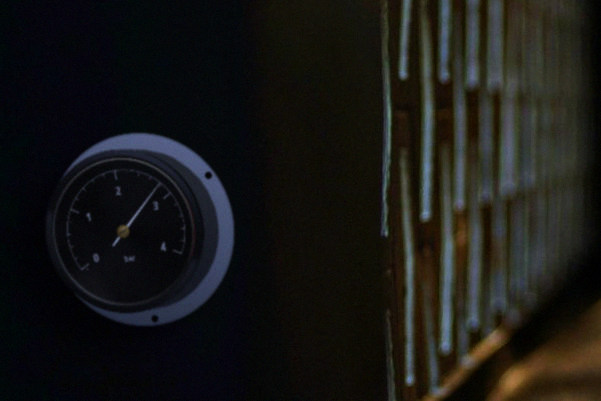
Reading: **2.8** bar
